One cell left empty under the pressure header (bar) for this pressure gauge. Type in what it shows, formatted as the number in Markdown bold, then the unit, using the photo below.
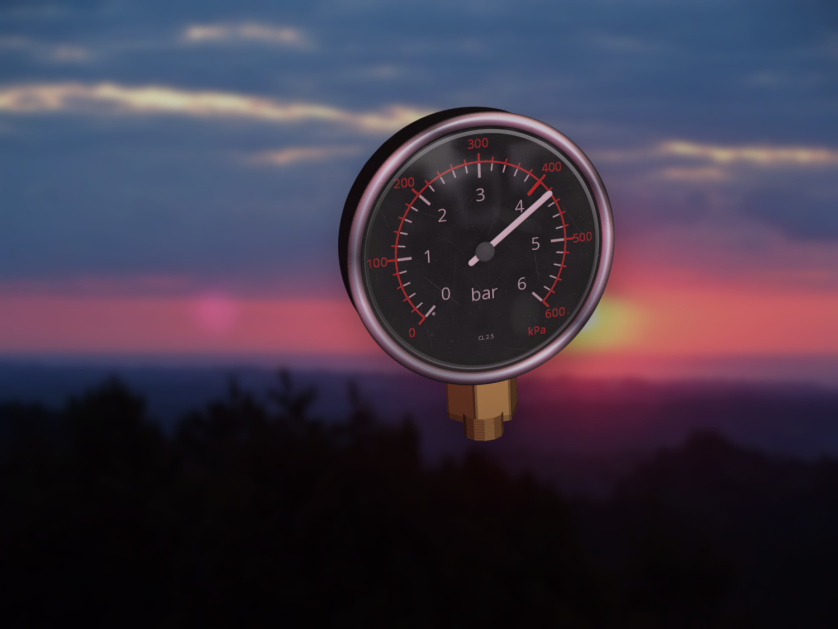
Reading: **4.2** bar
